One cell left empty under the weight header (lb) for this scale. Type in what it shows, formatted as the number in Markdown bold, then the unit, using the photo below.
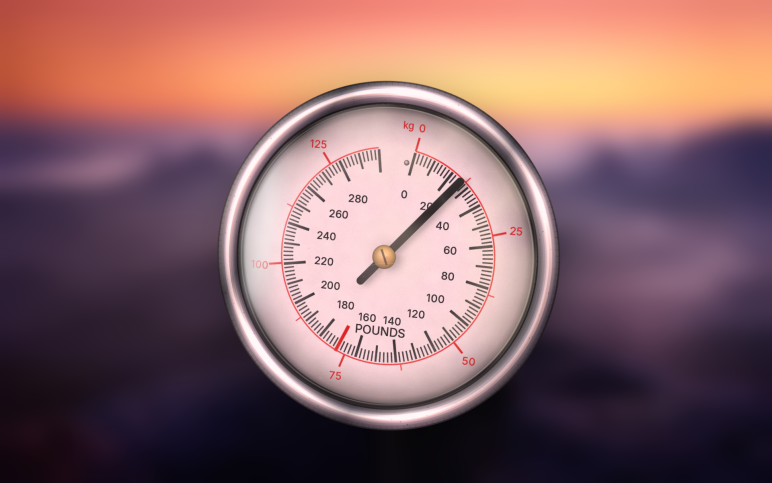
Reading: **26** lb
